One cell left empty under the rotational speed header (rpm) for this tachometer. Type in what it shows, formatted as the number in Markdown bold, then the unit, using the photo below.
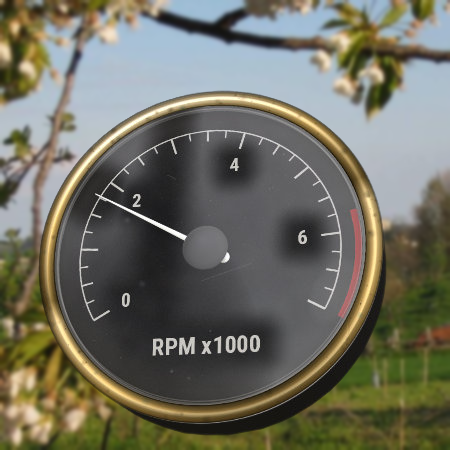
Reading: **1750** rpm
